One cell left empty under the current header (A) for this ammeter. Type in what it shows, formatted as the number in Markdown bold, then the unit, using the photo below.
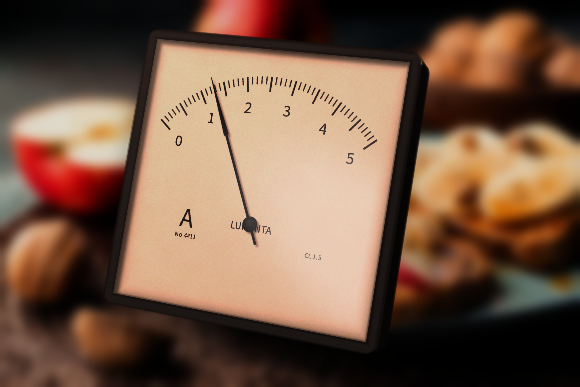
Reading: **1.3** A
